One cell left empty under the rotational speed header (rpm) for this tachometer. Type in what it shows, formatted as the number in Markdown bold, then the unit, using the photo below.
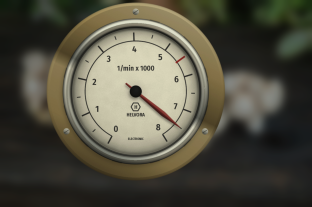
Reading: **7500** rpm
